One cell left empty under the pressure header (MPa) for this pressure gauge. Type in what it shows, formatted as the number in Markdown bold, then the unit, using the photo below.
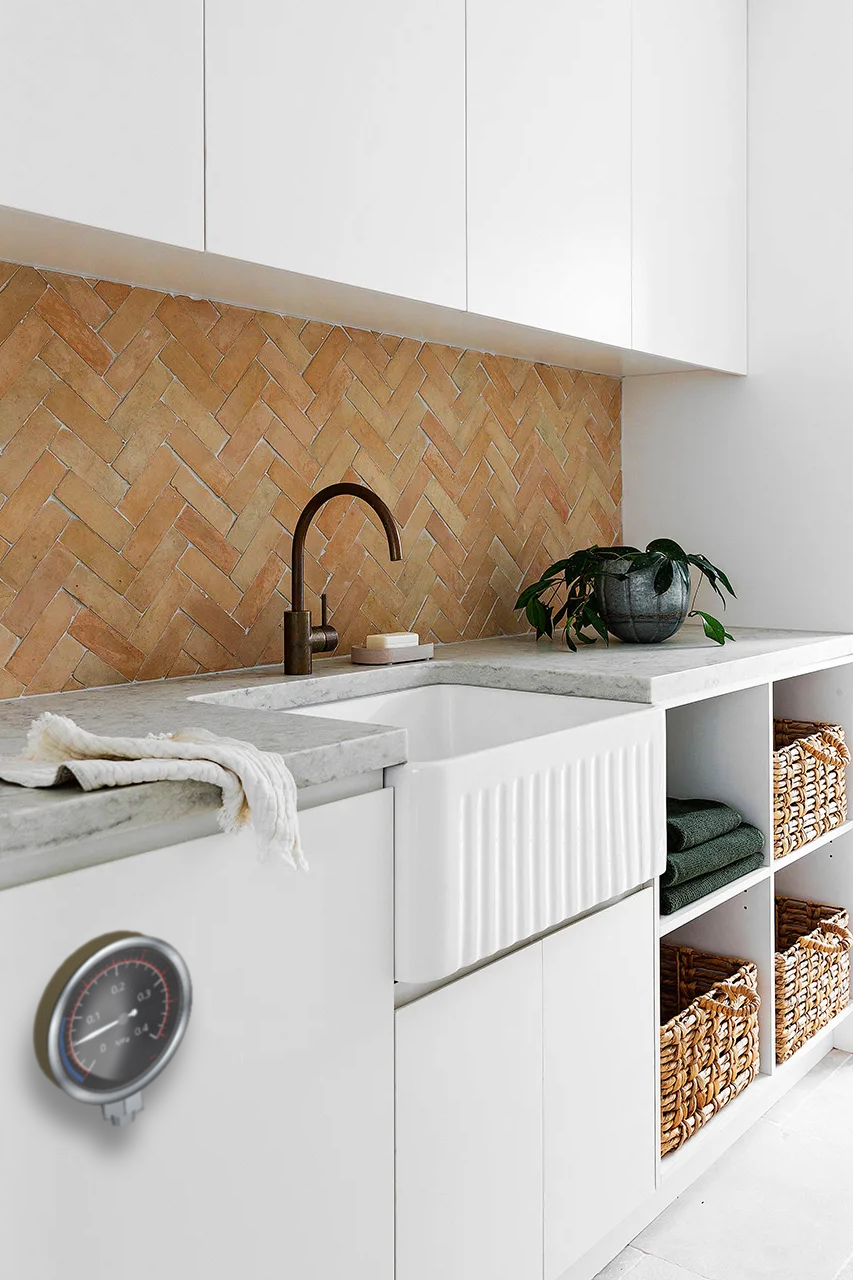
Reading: **0.06** MPa
